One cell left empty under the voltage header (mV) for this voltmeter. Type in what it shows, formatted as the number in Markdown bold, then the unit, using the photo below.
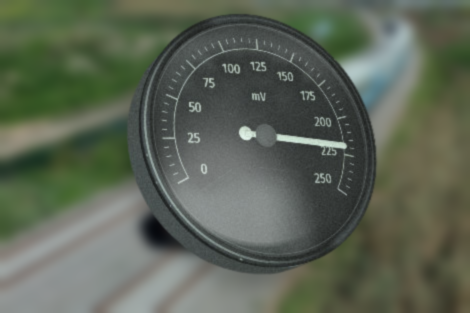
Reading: **220** mV
